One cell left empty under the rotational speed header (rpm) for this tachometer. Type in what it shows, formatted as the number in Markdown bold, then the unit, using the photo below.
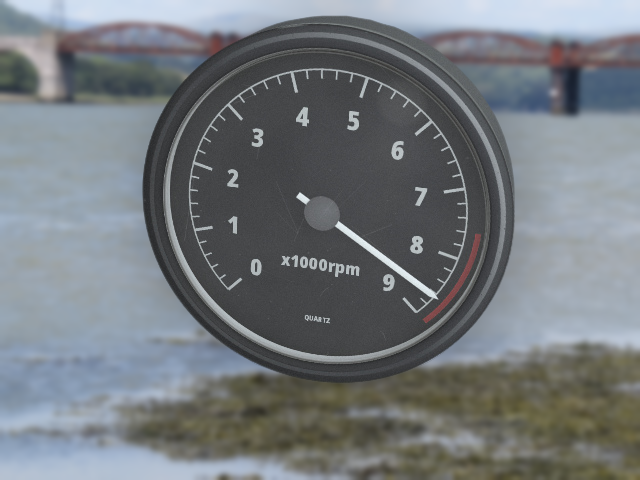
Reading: **8600** rpm
